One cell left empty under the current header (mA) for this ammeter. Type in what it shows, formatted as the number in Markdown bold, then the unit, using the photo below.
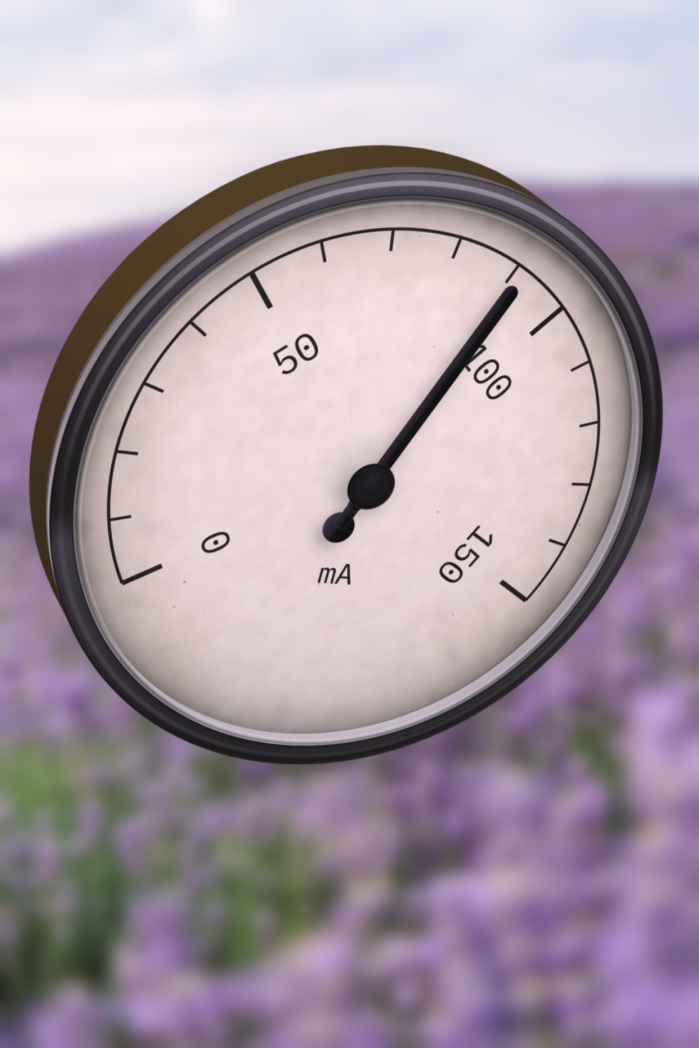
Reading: **90** mA
